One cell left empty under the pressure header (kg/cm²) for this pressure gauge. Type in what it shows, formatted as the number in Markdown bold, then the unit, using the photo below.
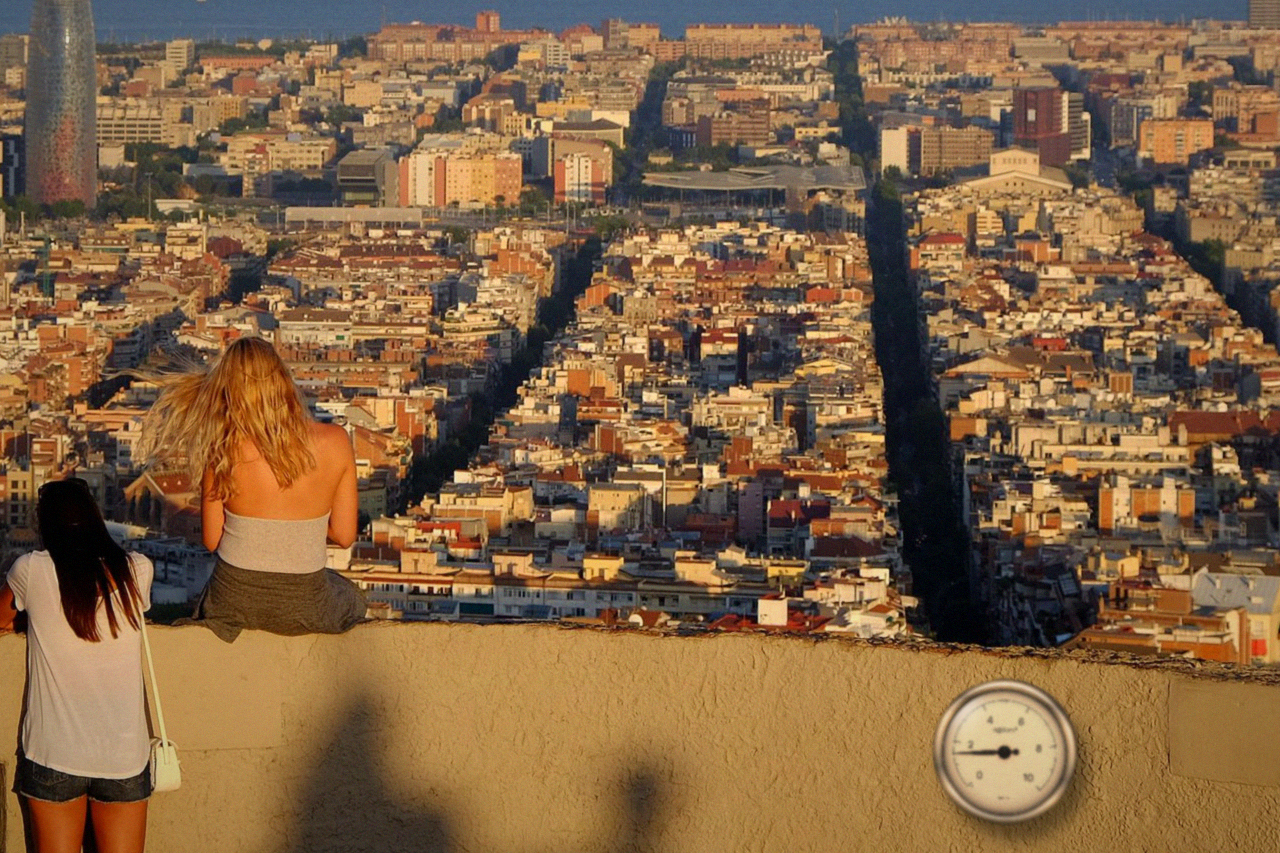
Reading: **1.5** kg/cm²
